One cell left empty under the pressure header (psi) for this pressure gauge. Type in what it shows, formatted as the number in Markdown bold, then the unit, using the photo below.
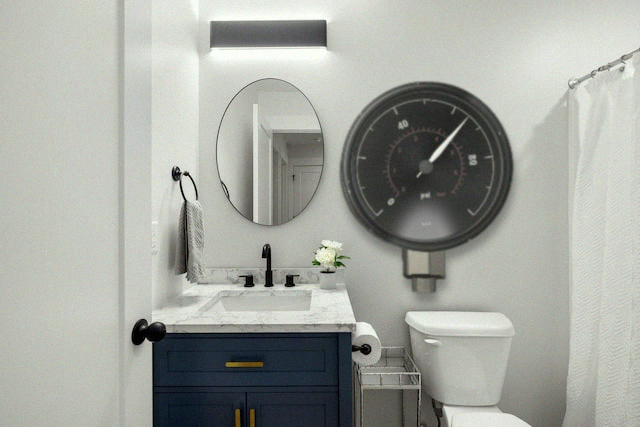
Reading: **65** psi
